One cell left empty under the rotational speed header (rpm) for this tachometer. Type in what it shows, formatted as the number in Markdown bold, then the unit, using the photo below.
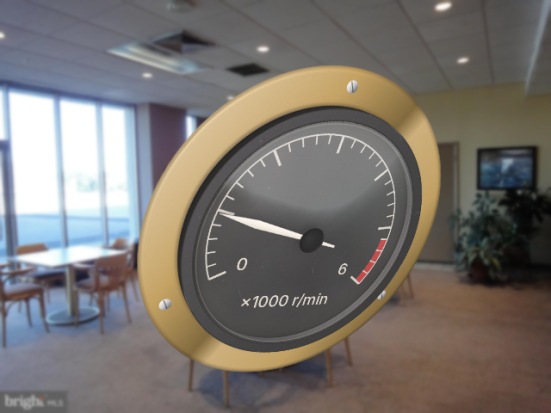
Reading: **1000** rpm
